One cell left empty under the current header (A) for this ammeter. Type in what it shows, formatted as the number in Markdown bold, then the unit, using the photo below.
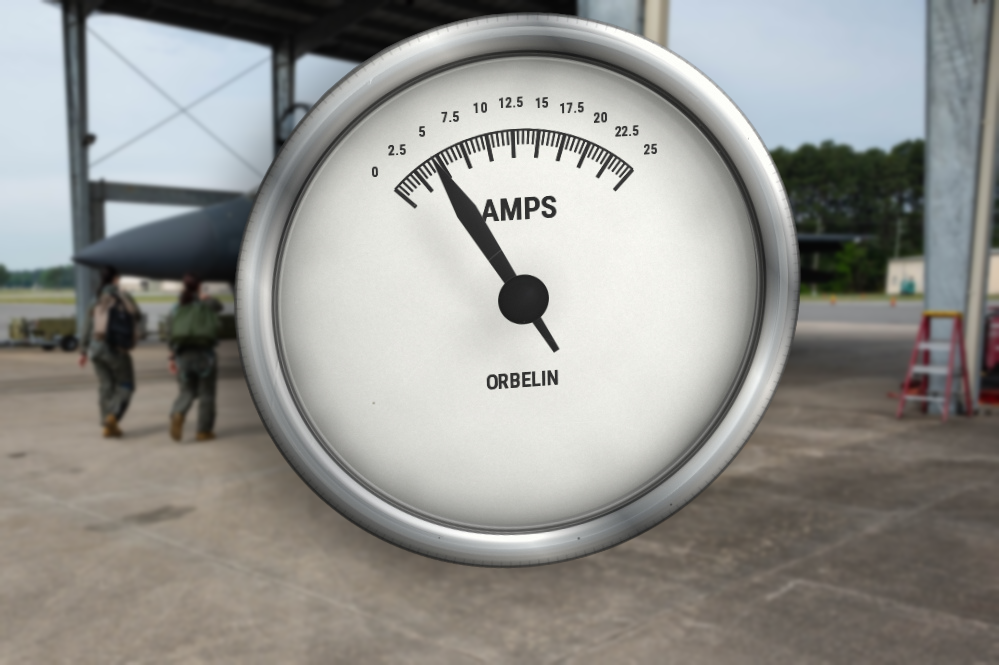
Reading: **4.5** A
